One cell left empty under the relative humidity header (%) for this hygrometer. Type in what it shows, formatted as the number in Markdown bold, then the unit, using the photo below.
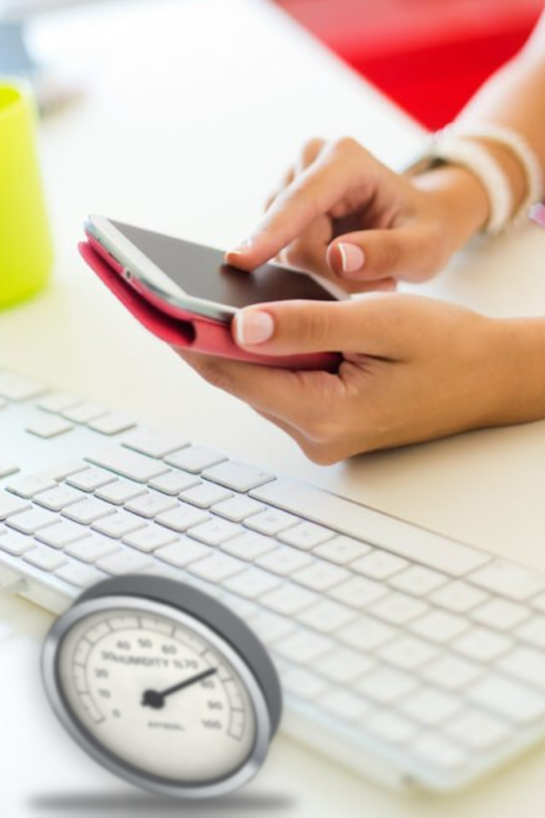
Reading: **75** %
